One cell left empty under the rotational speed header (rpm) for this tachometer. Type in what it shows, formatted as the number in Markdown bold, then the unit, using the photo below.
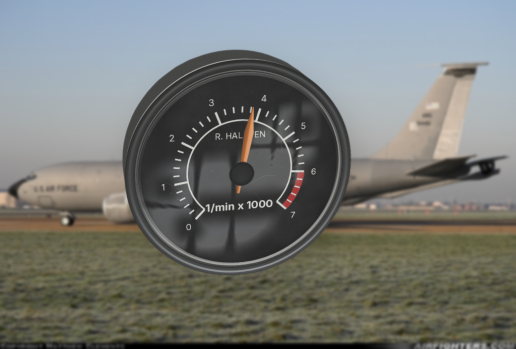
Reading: **3800** rpm
